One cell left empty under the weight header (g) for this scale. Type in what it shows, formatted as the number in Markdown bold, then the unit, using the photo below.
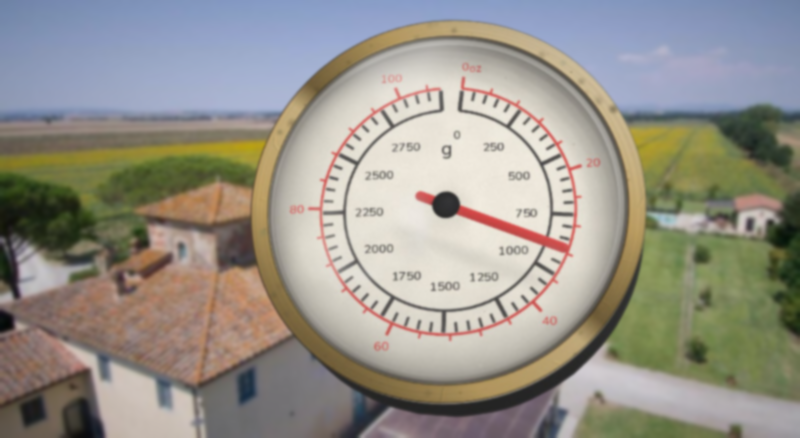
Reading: **900** g
